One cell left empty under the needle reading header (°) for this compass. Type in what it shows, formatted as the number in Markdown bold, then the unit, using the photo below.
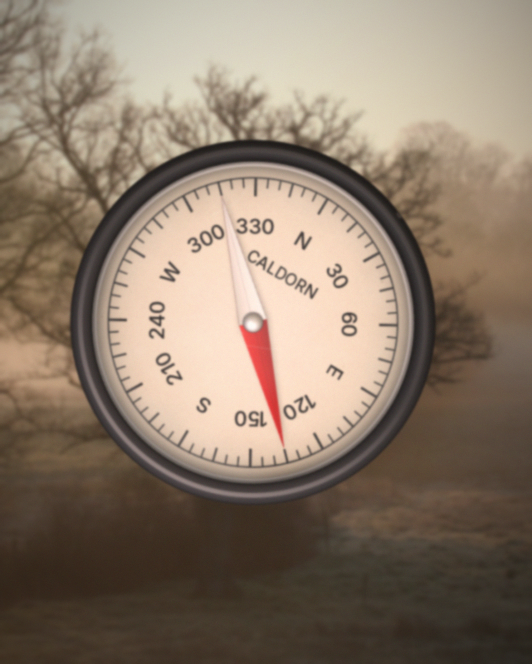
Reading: **135** °
